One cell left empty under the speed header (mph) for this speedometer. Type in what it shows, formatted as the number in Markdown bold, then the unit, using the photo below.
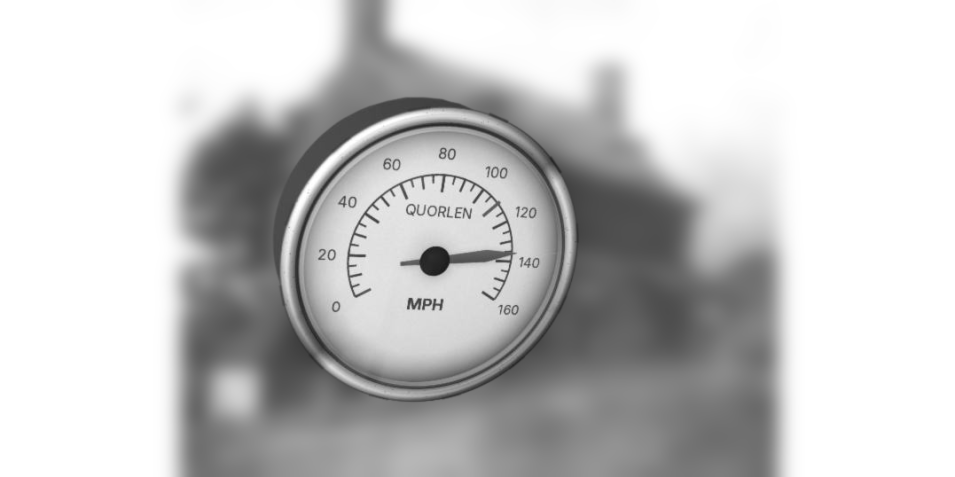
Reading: **135** mph
